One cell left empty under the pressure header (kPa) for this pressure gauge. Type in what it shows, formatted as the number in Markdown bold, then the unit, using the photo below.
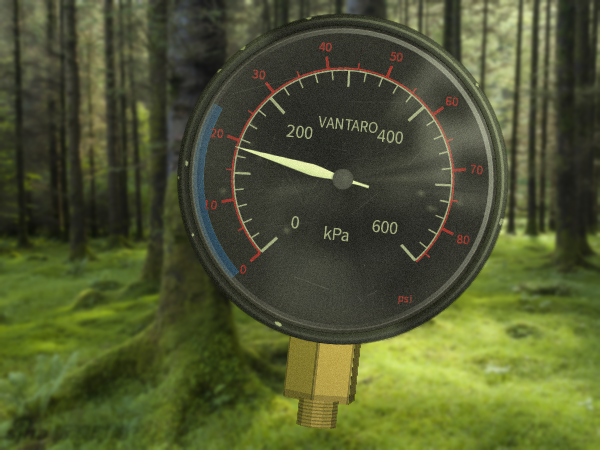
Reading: **130** kPa
